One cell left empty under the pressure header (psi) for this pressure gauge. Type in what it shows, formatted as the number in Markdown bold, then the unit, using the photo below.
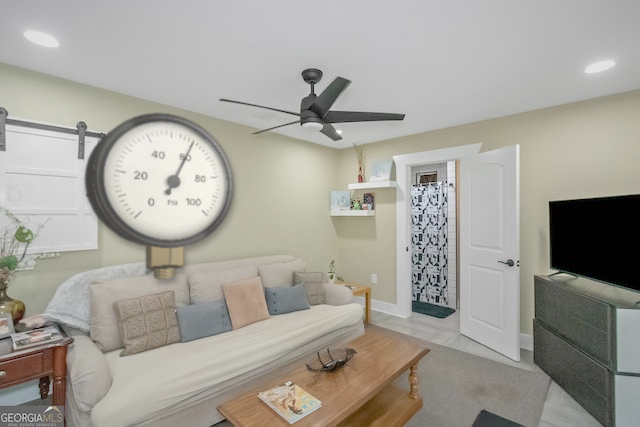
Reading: **60** psi
